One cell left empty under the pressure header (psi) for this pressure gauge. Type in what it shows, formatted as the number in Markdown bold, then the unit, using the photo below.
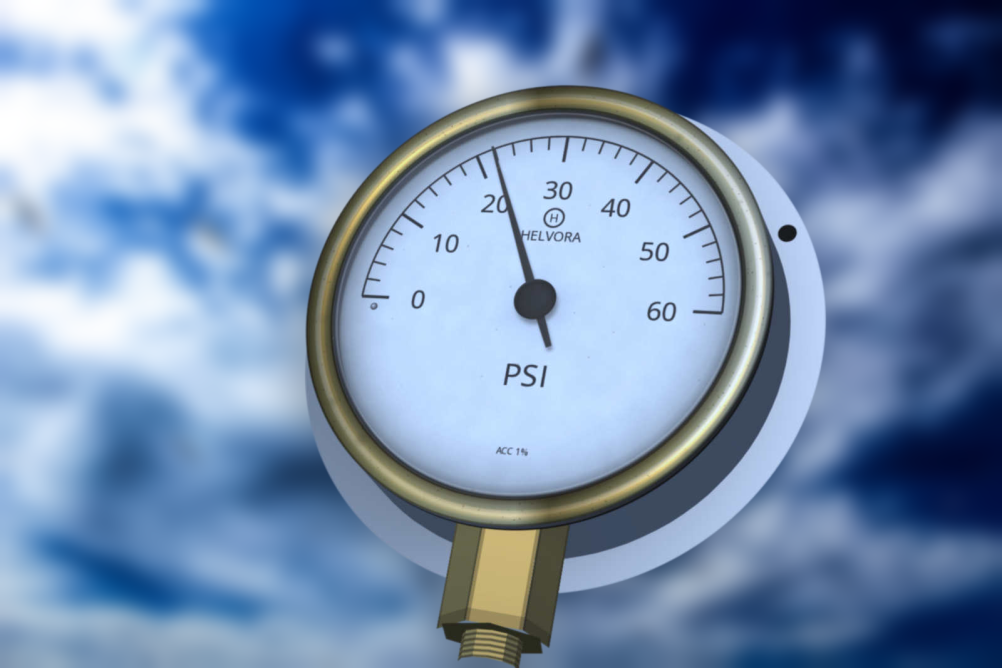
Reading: **22** psi
